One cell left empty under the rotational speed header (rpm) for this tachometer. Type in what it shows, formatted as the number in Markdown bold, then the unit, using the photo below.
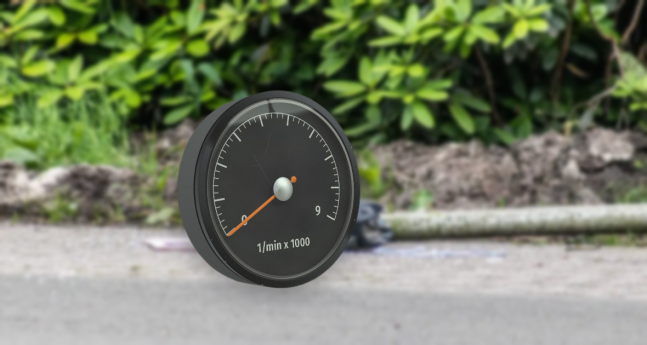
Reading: **0** rpm
